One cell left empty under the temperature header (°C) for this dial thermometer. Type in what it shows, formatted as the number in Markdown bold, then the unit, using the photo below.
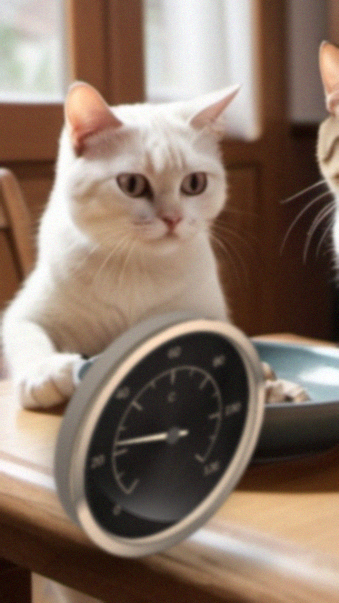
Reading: **25** °C
